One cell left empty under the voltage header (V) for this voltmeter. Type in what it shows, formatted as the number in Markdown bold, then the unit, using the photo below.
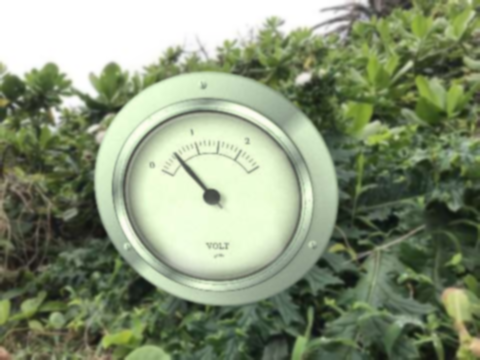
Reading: **0.5** V
